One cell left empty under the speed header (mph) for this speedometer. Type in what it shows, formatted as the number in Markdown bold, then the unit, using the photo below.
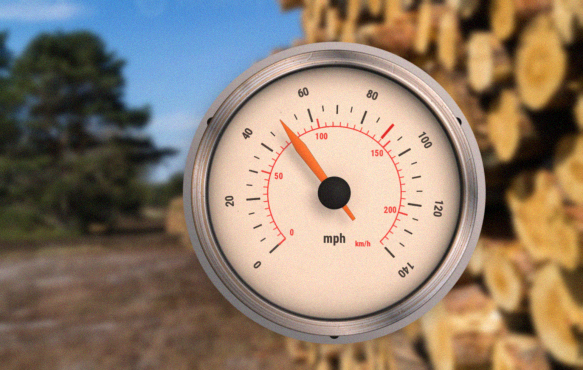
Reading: **50** mph
